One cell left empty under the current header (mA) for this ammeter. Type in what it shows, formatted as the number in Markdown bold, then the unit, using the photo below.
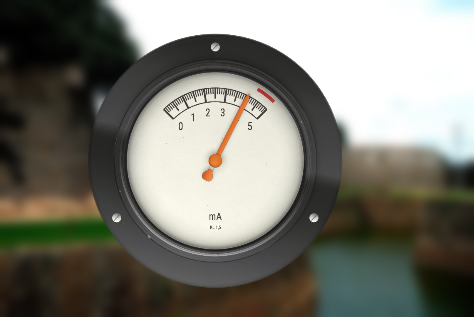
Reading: **4** mA
